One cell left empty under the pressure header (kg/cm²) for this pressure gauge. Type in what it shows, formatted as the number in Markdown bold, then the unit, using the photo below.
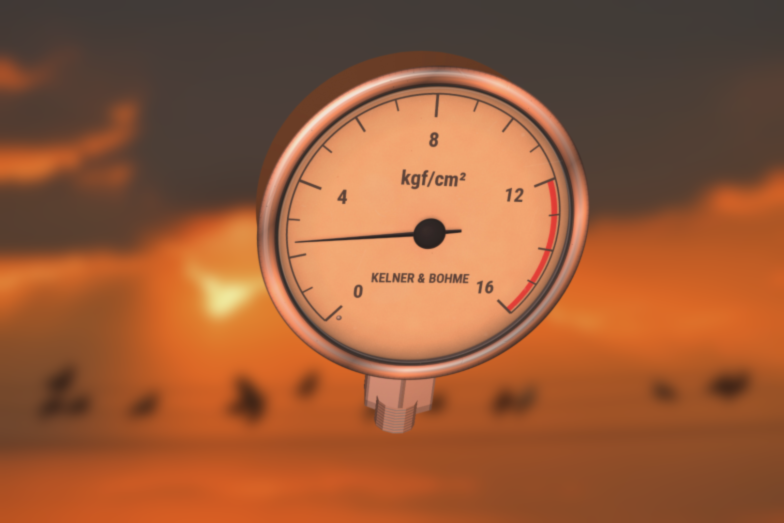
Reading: **2.5** kg/cm²
